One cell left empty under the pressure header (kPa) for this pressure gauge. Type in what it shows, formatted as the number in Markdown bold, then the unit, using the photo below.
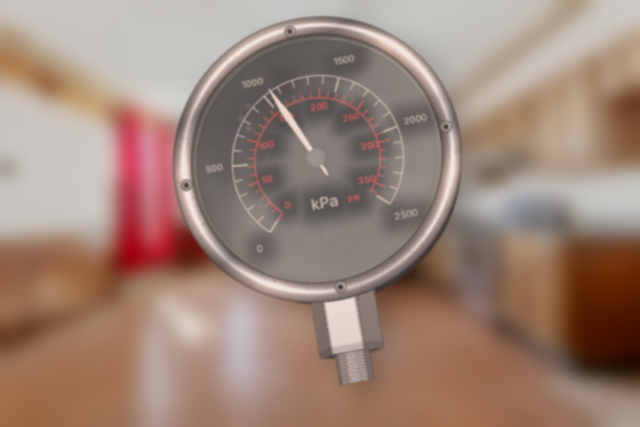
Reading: **1050** kPa
